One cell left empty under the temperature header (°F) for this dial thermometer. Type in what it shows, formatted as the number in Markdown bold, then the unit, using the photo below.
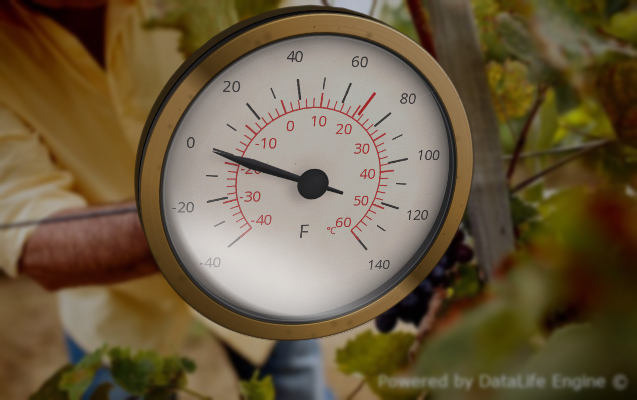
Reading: **0** °F
